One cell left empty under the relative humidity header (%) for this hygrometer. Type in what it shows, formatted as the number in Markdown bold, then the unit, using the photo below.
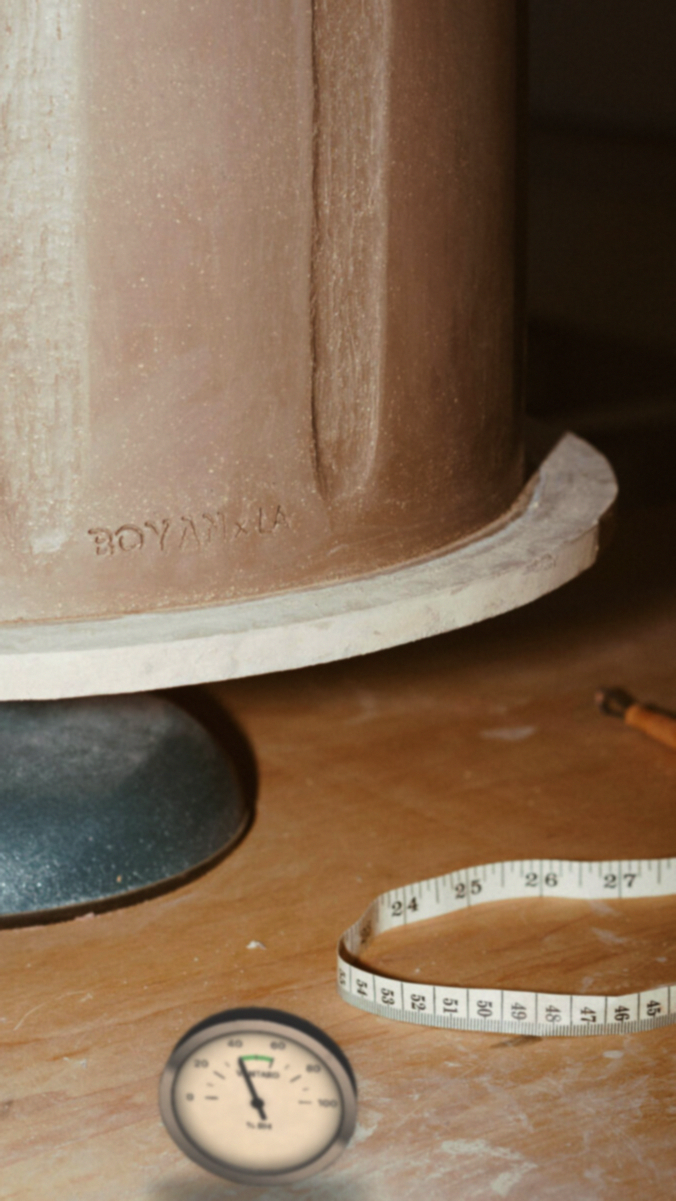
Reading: **40** %
